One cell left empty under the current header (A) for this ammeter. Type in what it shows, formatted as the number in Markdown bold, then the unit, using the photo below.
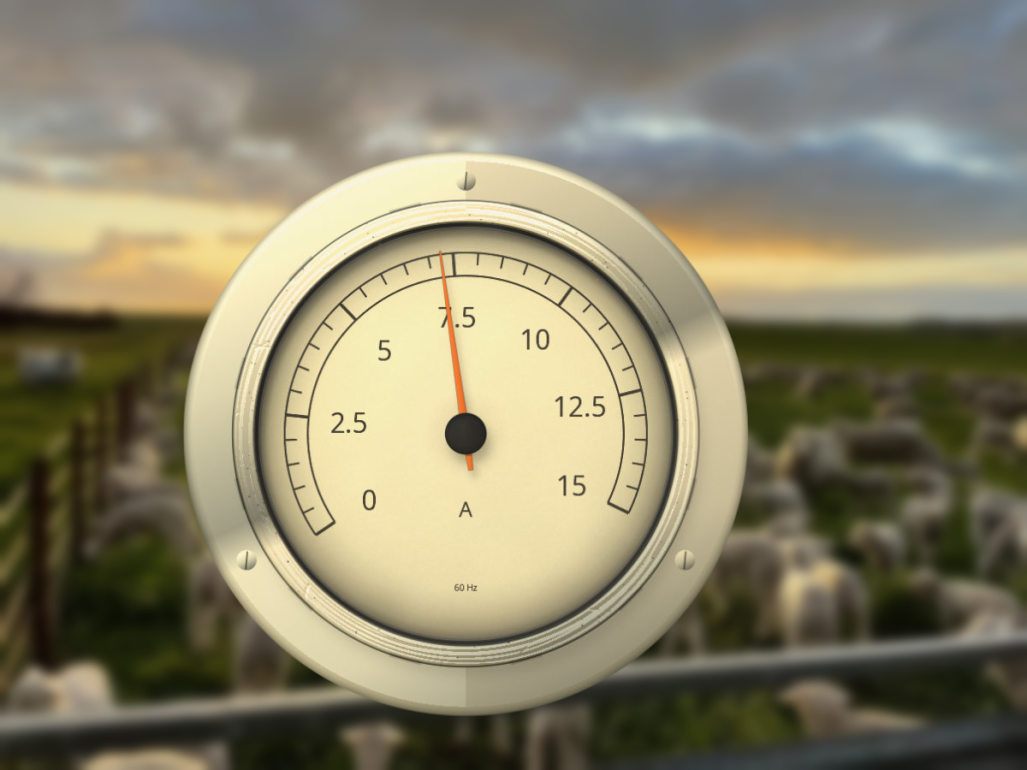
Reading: **7.25** A
